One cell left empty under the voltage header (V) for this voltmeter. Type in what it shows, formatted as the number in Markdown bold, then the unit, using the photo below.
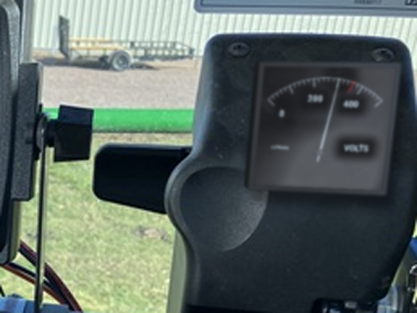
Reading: **300** V
